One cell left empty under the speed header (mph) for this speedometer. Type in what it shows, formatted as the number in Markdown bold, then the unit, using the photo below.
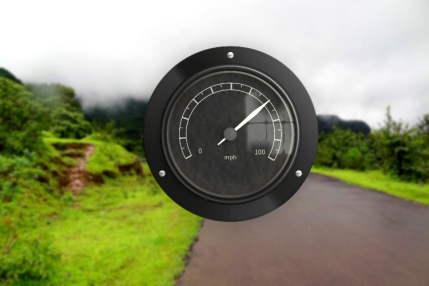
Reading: **70** mph
